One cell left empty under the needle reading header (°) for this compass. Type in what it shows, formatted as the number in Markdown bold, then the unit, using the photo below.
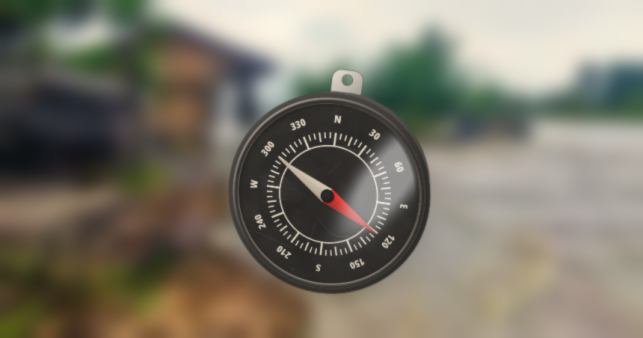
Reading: **120** °
